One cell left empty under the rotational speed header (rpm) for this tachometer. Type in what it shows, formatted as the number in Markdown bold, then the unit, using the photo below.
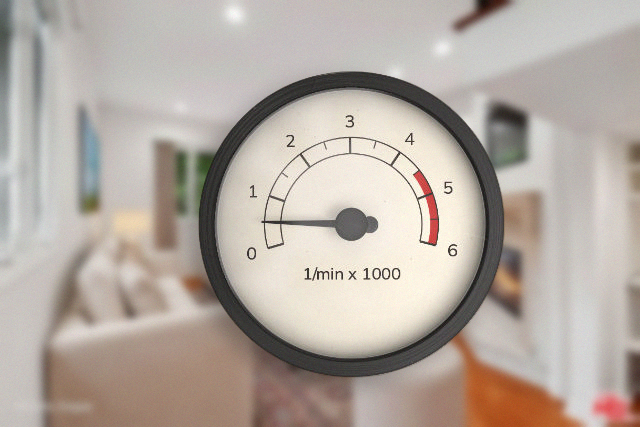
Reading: **500** rpm
